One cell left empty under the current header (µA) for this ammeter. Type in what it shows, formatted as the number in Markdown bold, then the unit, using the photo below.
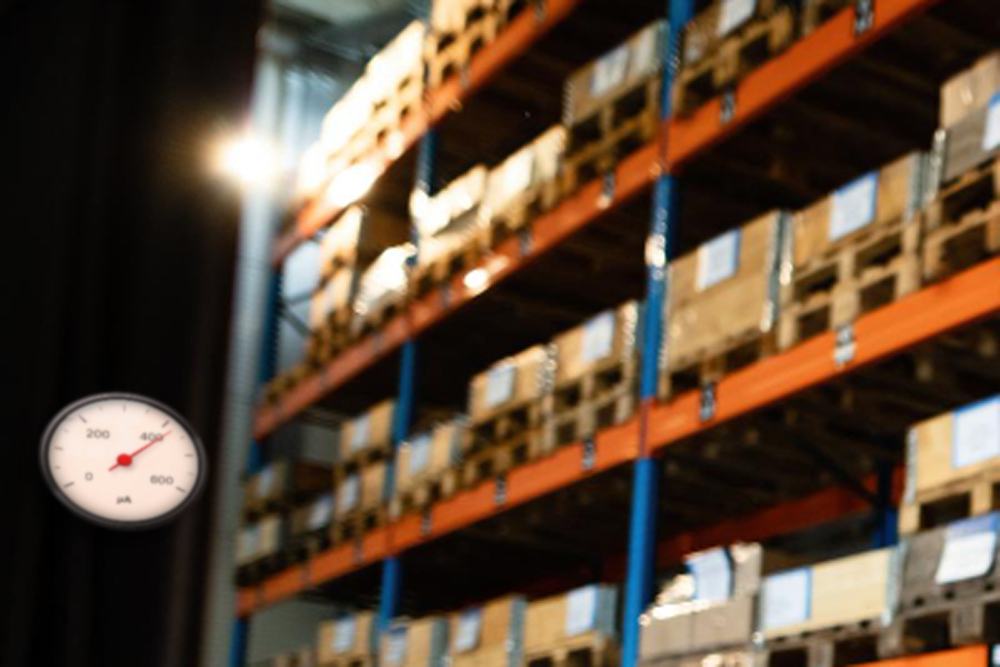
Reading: **425** µA
